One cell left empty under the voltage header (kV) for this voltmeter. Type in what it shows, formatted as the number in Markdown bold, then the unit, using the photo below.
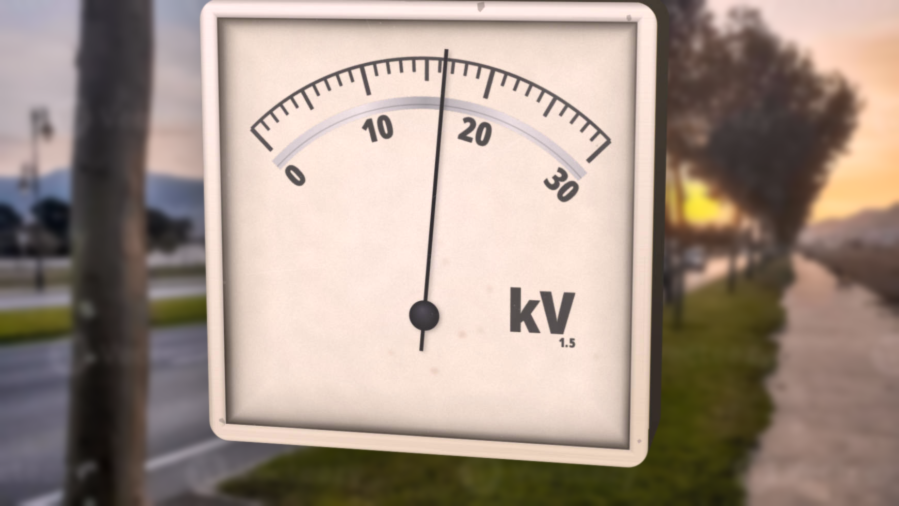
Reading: **16.5** kV
